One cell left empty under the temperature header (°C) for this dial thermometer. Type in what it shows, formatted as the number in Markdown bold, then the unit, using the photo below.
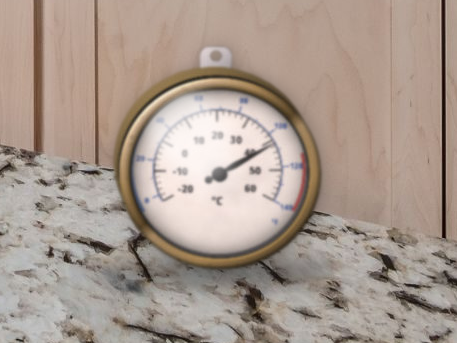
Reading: **40** °C
